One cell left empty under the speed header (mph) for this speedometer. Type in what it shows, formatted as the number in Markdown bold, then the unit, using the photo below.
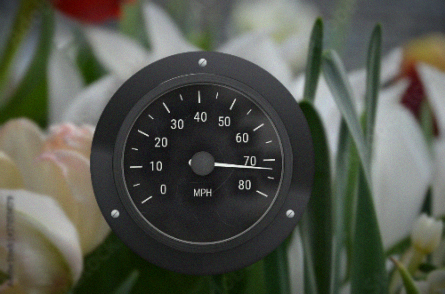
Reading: **72.5** mph
